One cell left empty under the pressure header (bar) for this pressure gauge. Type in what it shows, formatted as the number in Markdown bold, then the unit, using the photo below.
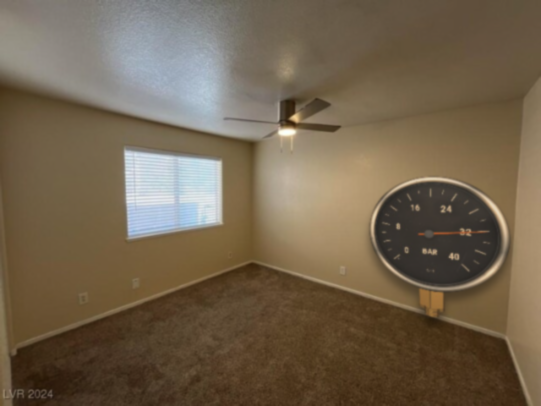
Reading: **32** bar
